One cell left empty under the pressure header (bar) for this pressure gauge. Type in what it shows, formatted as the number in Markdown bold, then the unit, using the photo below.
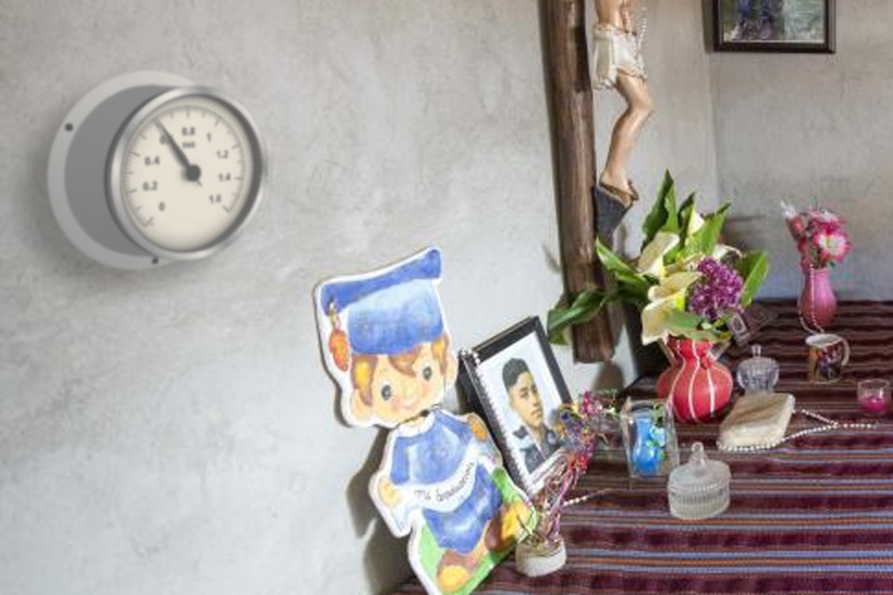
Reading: **0.6** bar
